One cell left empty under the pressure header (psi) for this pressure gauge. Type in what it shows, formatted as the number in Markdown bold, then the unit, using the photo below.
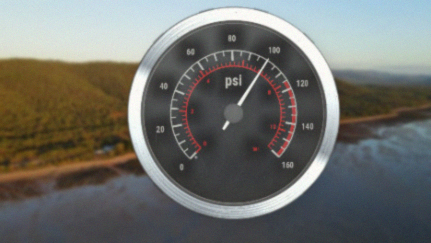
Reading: **100** psi
